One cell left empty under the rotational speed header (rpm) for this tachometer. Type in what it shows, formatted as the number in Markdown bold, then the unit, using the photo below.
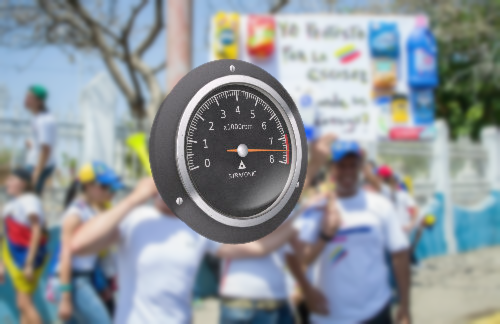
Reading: **7500** rpm
